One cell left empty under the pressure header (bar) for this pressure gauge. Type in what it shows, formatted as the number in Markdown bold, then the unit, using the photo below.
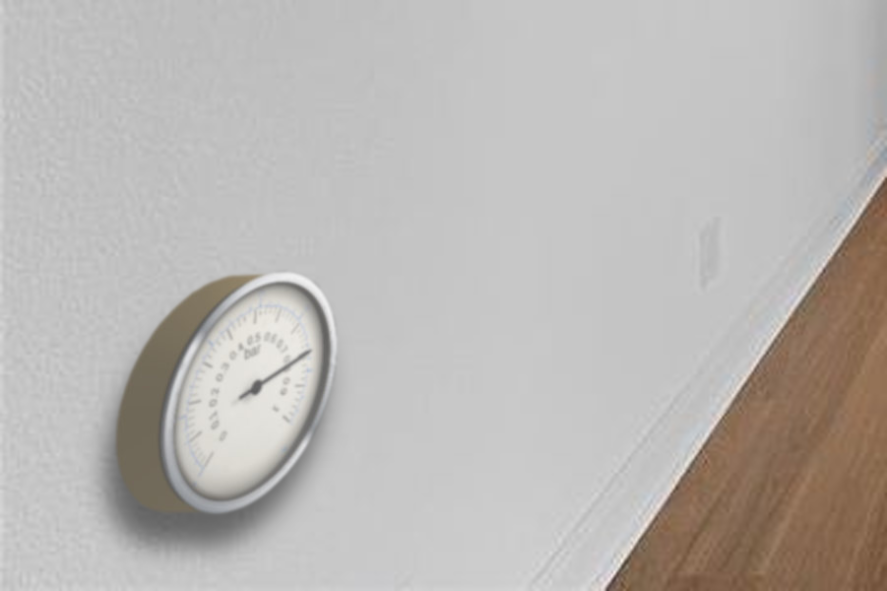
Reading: **0.8** bar
